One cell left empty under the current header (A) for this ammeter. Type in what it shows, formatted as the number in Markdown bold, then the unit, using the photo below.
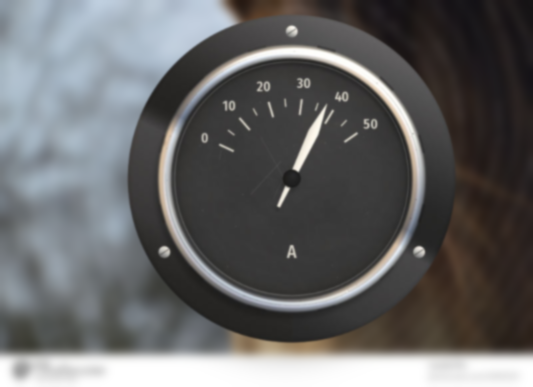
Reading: **37.5** A
